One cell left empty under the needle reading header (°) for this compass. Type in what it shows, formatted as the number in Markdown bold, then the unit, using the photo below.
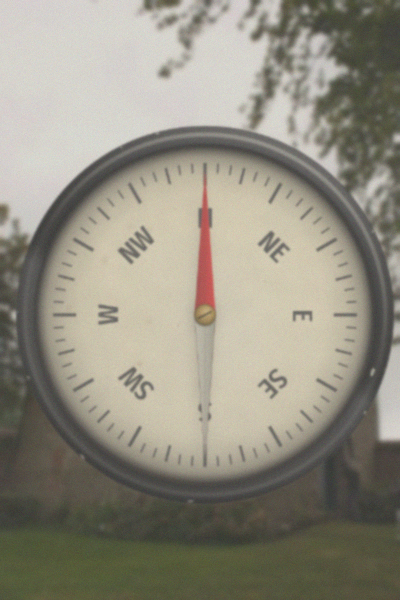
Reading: **0** °
